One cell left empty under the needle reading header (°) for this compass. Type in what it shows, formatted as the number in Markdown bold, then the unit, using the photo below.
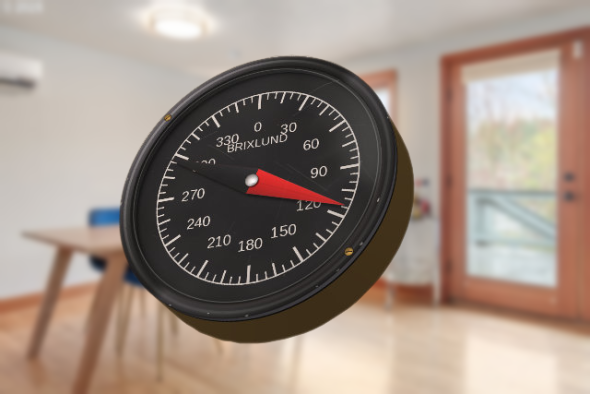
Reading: **115** °
